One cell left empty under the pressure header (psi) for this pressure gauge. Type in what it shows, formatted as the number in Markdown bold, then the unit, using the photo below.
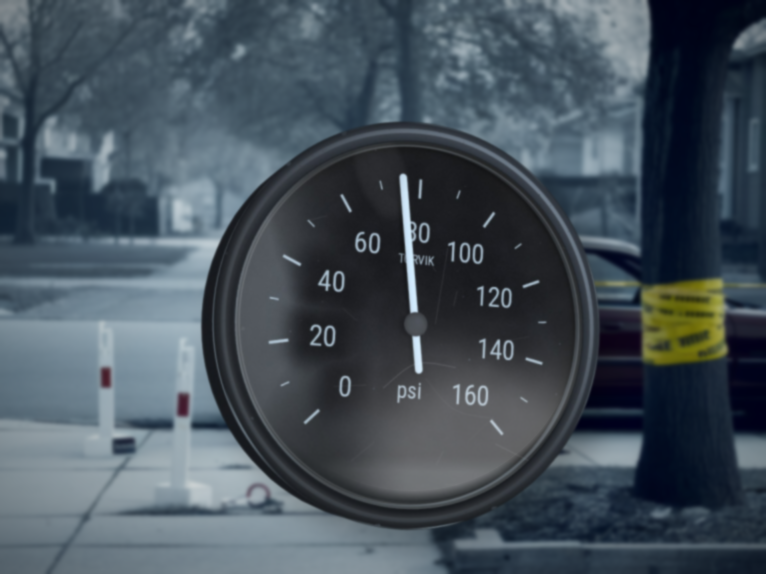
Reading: **75** psi
